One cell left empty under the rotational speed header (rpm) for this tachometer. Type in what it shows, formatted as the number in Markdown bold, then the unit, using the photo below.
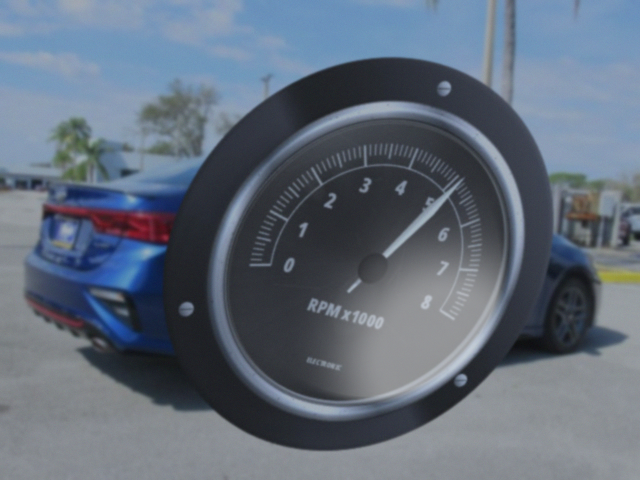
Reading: **5000** rpm
